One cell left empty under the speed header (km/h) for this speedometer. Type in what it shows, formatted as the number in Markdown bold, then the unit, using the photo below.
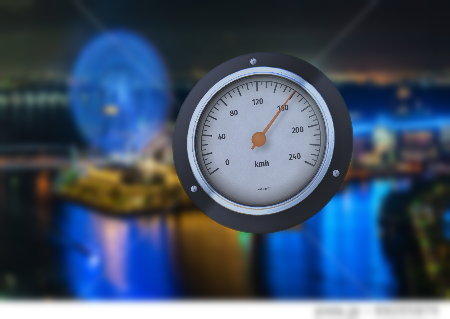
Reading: **160** km/h
